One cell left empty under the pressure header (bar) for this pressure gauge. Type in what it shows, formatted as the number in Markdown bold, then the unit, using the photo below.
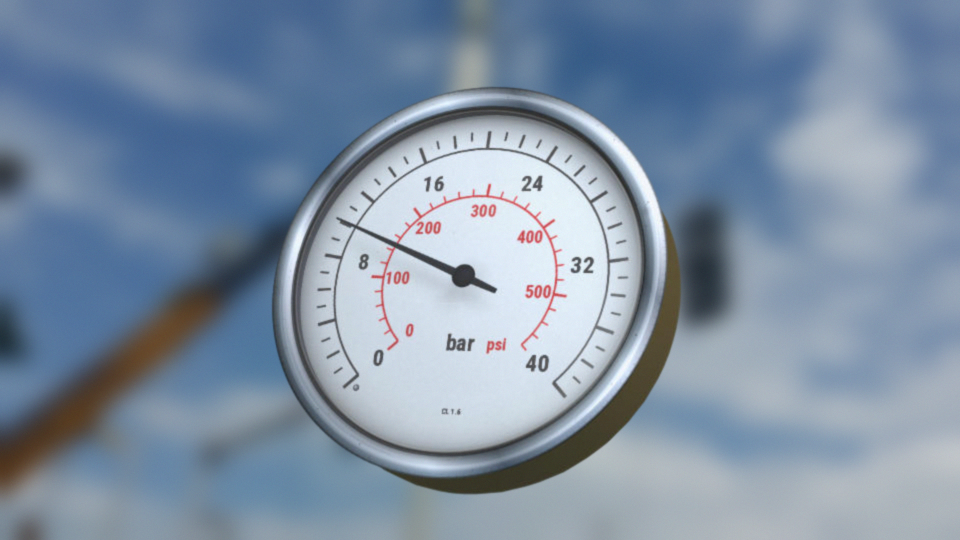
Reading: **10** bar
